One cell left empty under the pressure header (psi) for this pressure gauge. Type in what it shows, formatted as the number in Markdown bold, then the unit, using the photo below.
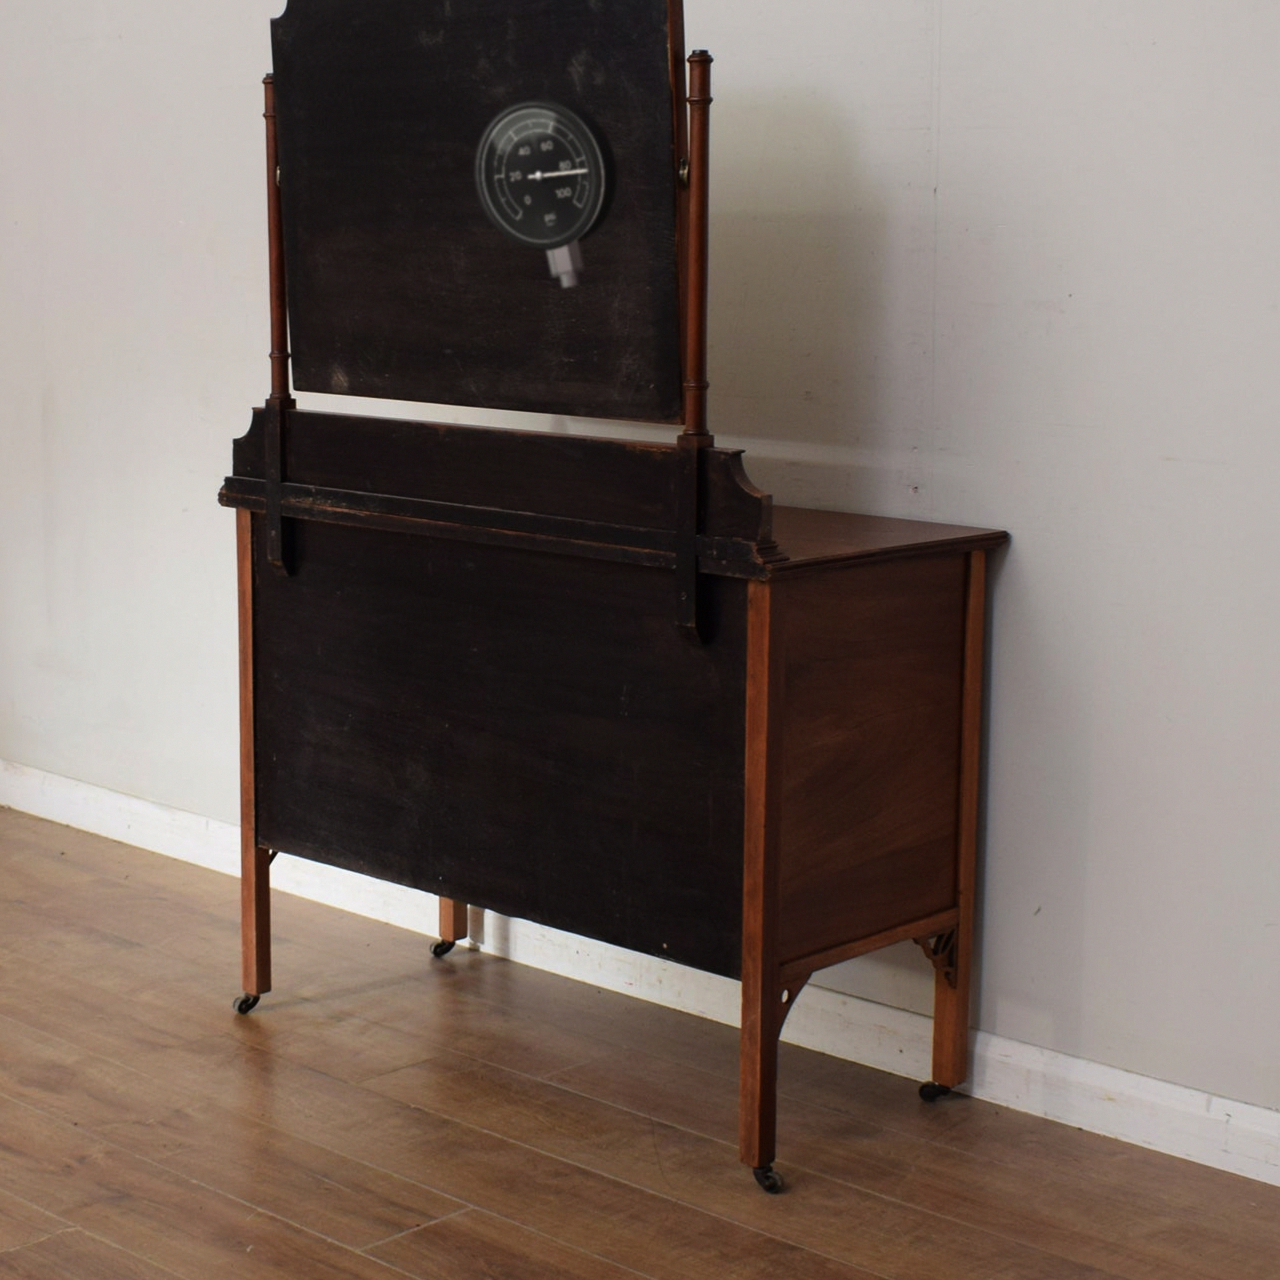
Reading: **85** psi
